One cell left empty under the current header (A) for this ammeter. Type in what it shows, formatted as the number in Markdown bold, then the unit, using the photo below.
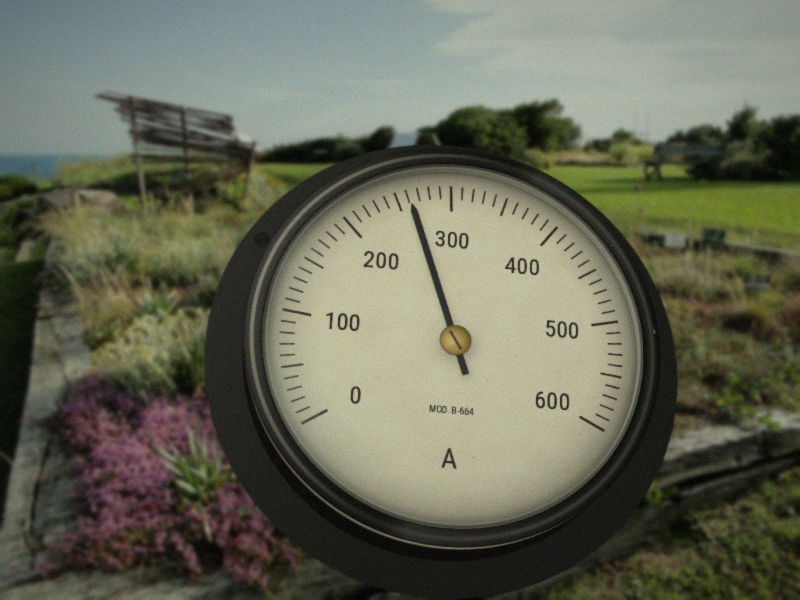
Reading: **260** A
